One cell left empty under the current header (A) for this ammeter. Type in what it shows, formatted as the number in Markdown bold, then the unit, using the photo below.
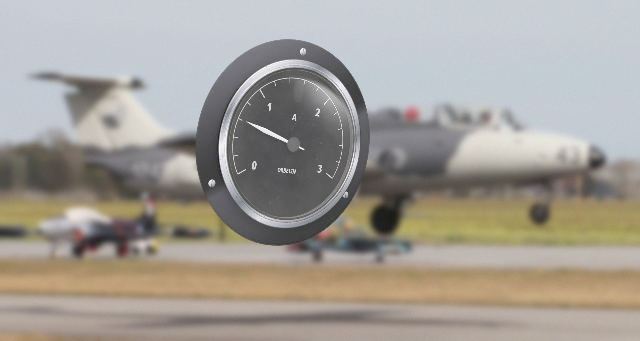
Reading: **0.6** A
